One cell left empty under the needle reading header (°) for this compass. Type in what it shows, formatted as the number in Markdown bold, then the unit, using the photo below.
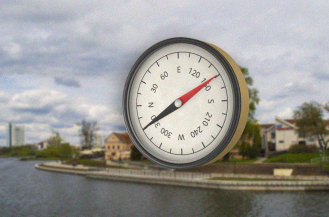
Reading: **150** °
